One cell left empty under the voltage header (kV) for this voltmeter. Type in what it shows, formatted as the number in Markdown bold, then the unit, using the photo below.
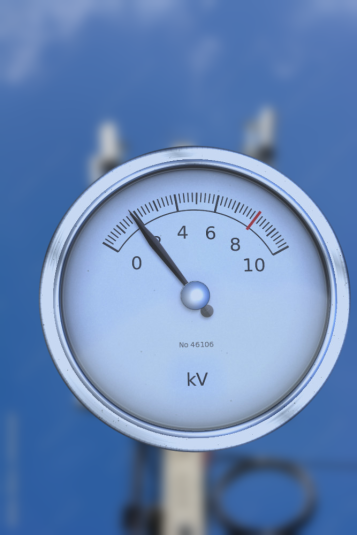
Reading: **1.8** kV
